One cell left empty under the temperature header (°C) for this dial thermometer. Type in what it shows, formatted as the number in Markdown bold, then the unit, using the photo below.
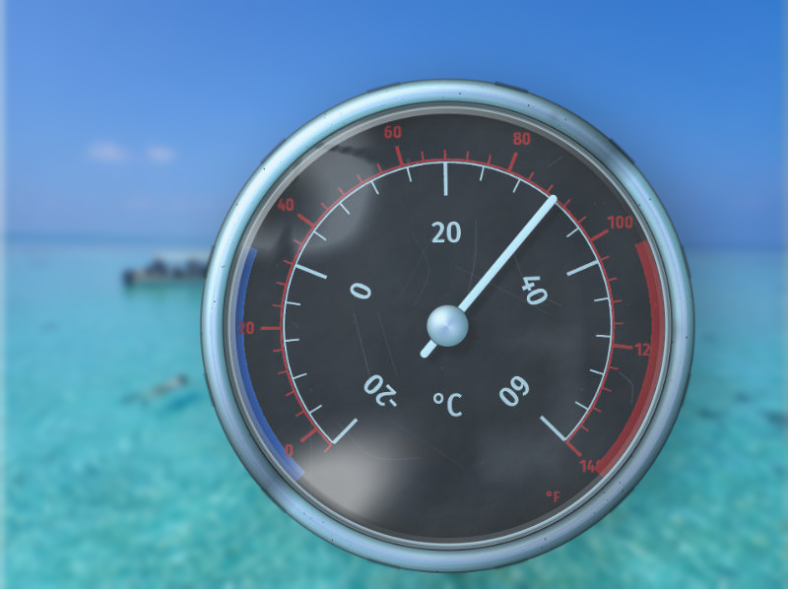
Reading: **32** °C
